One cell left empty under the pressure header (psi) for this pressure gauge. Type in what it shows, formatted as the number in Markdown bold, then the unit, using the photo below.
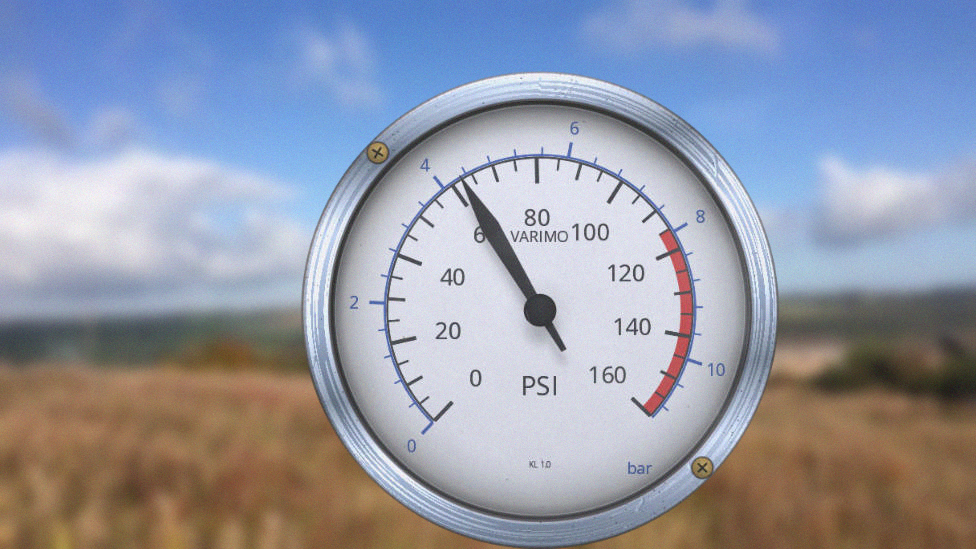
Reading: **62.5** psi
